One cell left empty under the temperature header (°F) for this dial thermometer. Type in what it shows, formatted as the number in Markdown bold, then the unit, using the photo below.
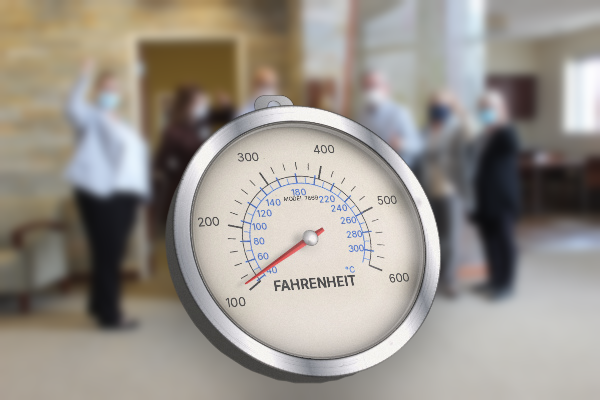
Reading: **110** °F
